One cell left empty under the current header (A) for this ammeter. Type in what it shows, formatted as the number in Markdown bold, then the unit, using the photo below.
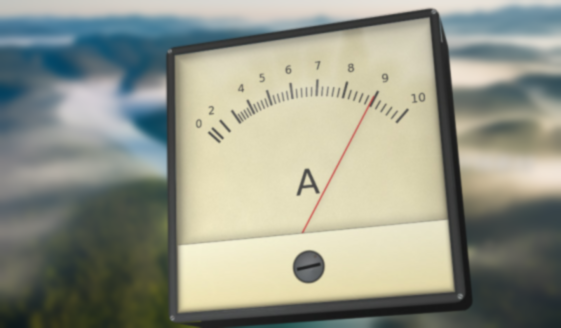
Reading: **9** A
